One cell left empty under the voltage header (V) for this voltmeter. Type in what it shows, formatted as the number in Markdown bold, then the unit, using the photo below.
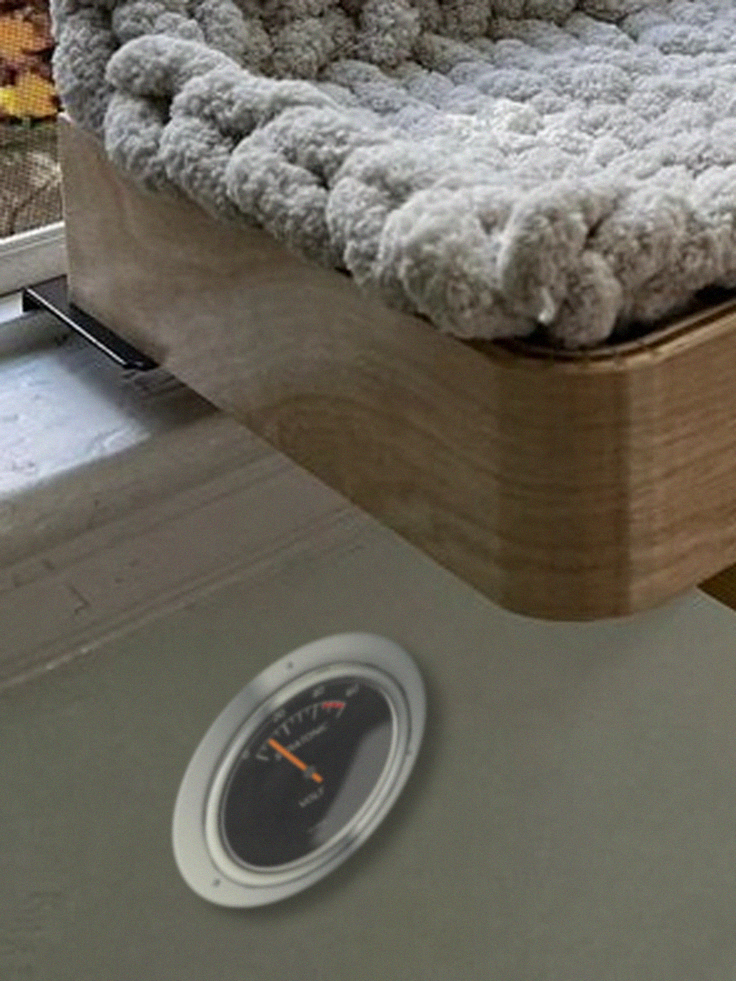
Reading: **10** V
